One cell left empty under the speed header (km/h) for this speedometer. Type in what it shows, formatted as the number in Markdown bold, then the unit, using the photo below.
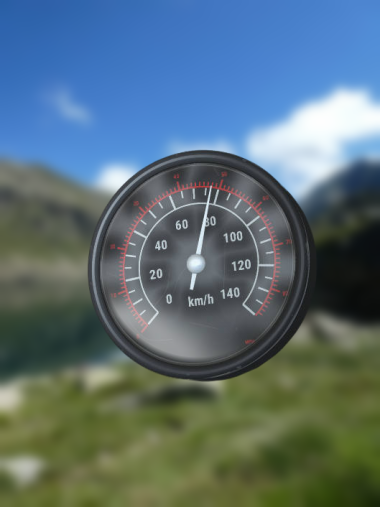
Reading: **77.5** km/h
